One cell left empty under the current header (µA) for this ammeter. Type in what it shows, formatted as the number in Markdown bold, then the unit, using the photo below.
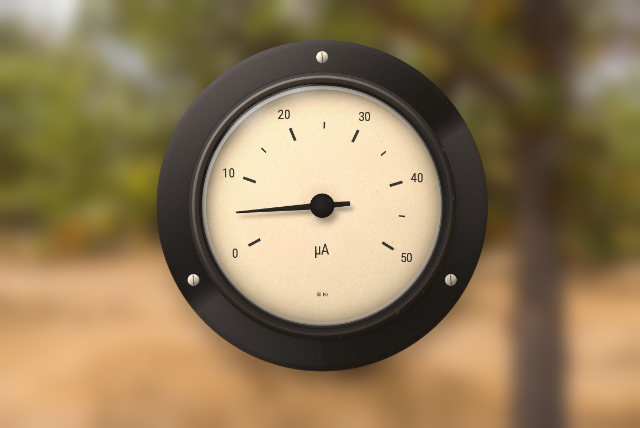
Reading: **5** µA
